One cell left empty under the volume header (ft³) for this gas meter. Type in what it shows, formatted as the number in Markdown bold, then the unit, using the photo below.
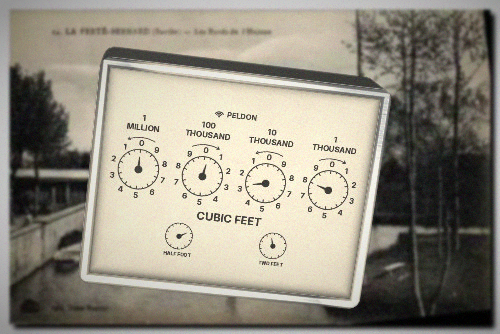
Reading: **2800** ft³
